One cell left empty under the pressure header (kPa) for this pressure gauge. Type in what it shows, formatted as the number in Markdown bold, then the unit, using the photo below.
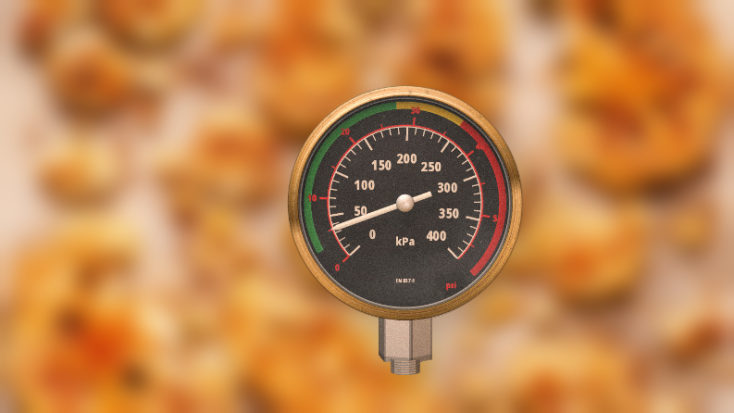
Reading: **35** kPa
